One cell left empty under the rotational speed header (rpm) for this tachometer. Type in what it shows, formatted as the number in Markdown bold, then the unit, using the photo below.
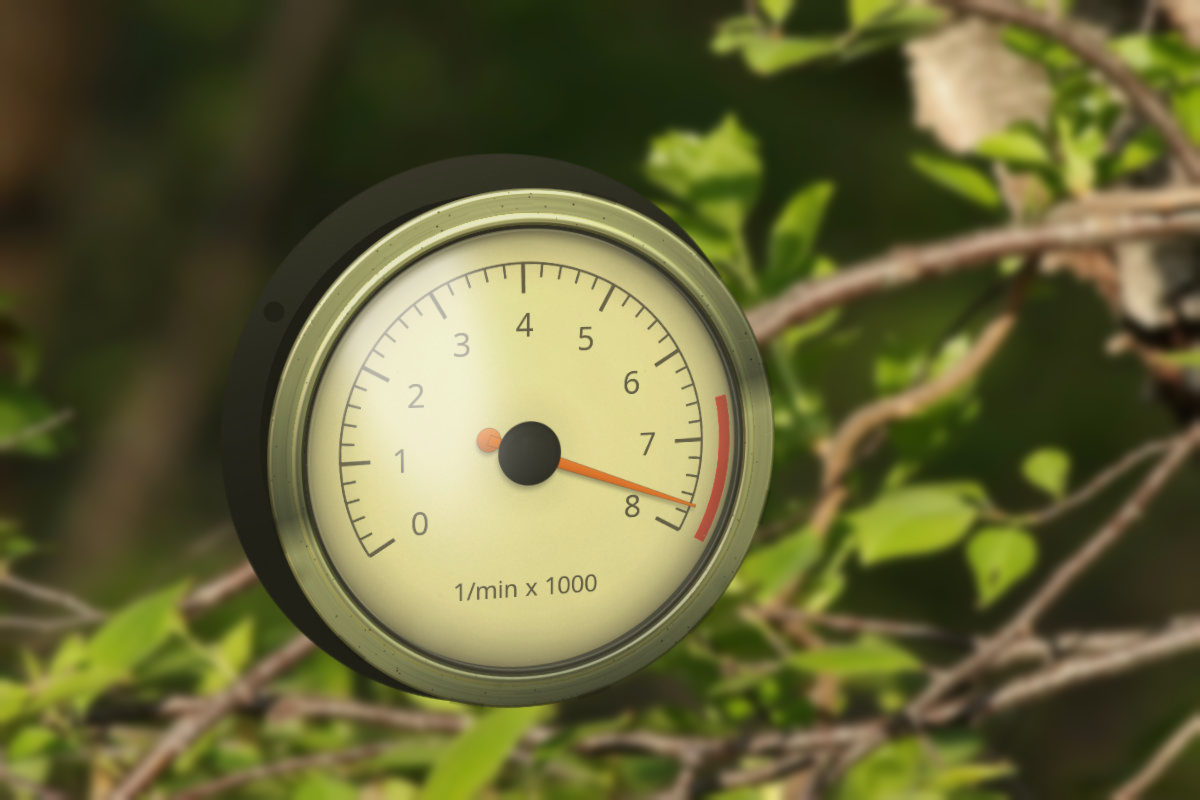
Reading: **7700** rpm
